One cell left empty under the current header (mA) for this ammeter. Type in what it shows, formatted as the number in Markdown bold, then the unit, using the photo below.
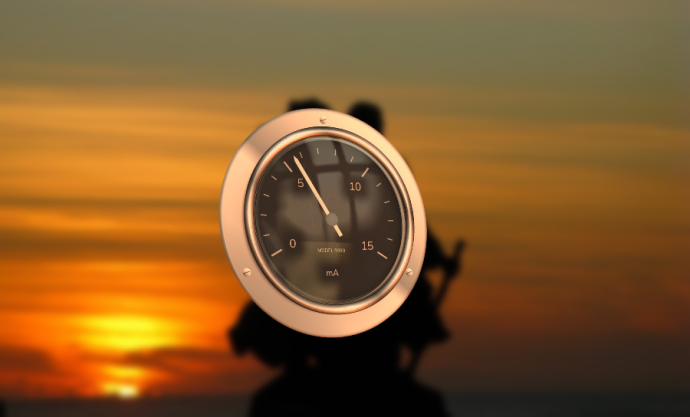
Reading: **5.5** mA
